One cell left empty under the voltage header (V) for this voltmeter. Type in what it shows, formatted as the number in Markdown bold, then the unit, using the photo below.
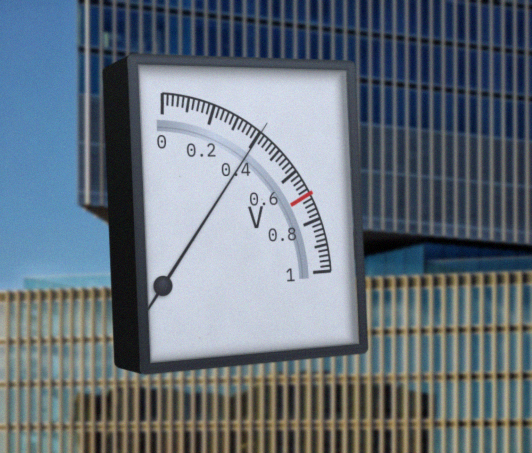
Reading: **0.4** V
